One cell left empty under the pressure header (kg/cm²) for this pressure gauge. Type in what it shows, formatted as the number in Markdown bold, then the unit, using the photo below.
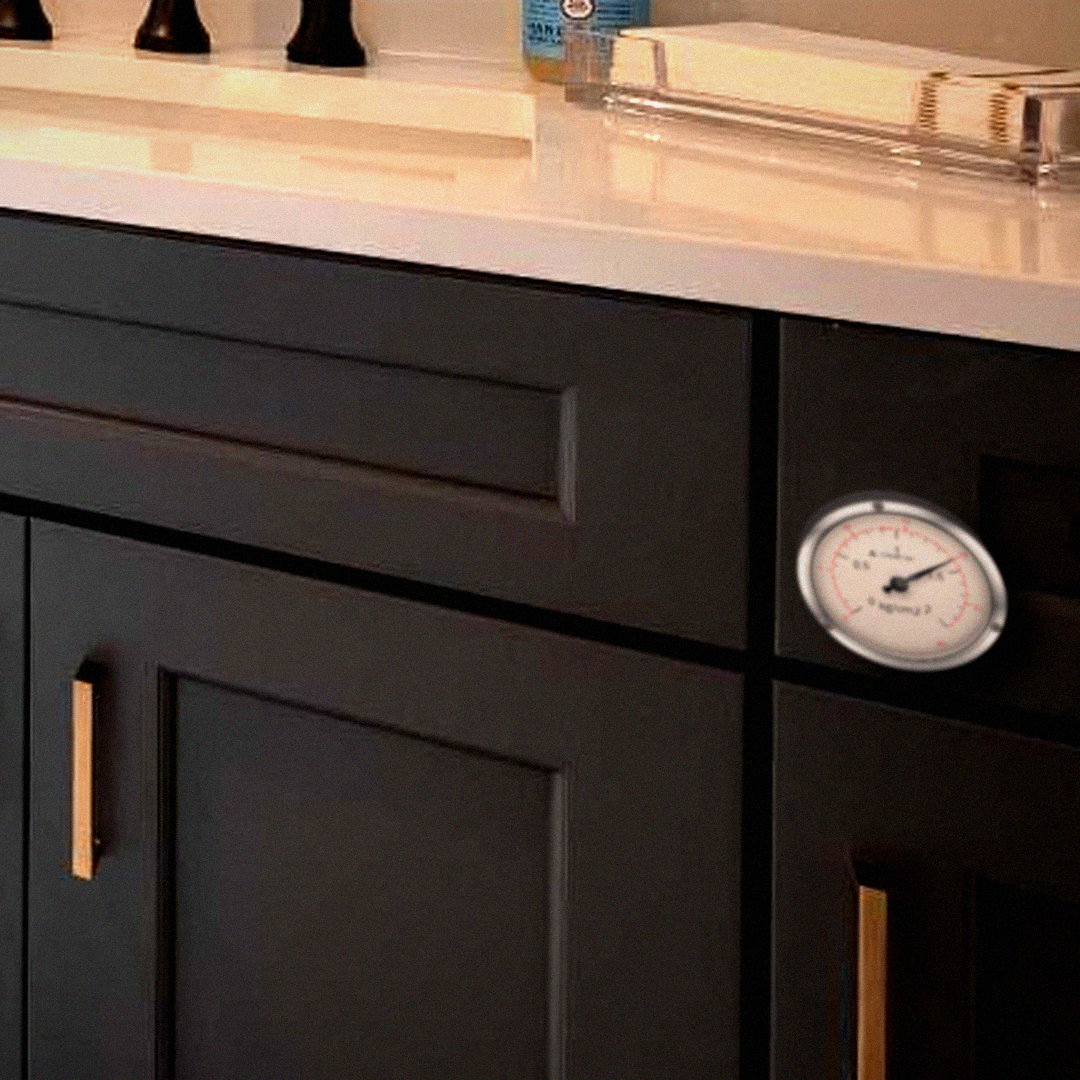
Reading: **1.4** kg/cm²
